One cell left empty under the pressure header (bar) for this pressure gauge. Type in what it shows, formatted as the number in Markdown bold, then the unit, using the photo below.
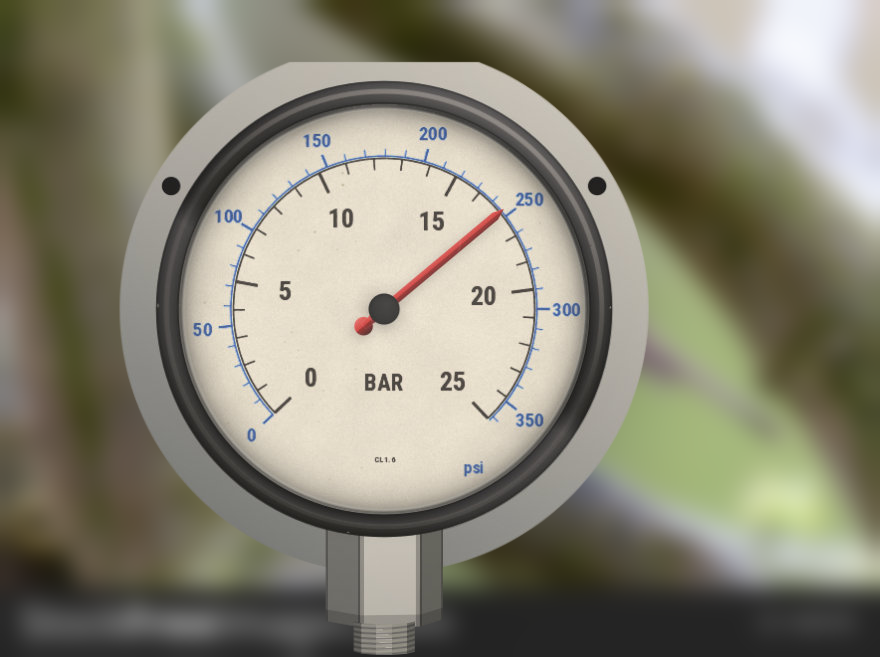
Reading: **17** bar
